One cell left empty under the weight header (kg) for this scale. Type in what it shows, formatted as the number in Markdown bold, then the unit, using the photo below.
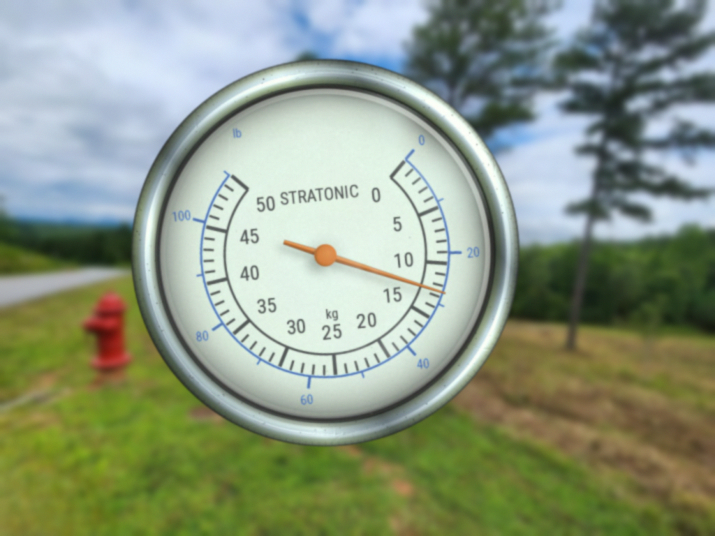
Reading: **12.5** kg
